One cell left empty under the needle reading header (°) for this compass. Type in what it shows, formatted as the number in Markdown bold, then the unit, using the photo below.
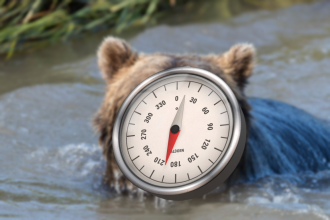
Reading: **195** °
